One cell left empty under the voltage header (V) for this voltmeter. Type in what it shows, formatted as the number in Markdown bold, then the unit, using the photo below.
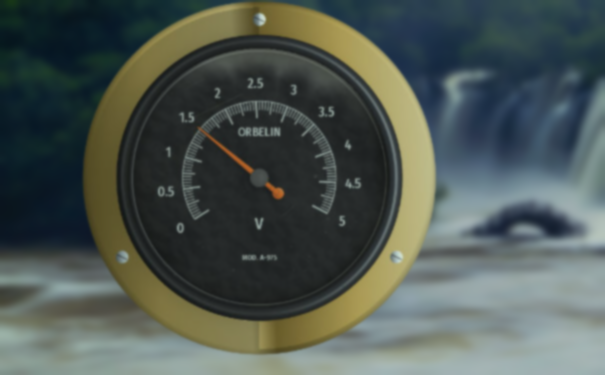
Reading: **1.5** V
